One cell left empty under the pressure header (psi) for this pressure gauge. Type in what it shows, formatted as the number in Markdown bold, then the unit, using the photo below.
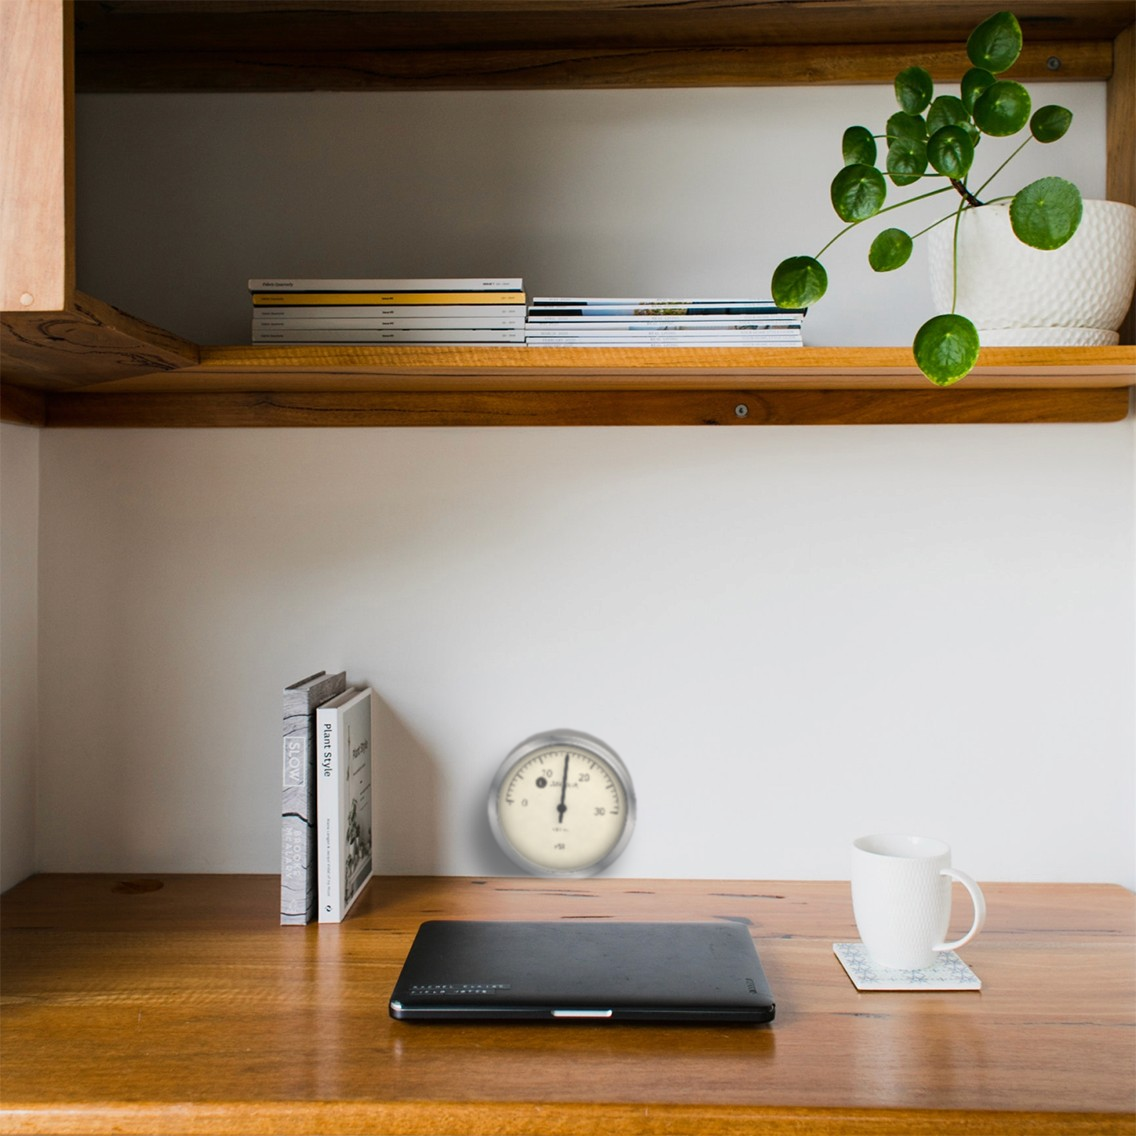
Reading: **15** psi
